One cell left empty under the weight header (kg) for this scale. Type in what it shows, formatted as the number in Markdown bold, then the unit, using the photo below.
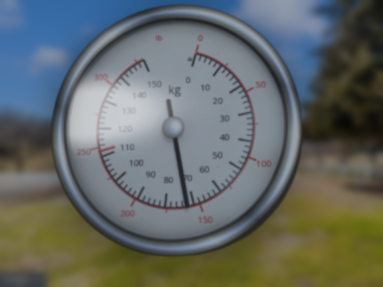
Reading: **72** kg
